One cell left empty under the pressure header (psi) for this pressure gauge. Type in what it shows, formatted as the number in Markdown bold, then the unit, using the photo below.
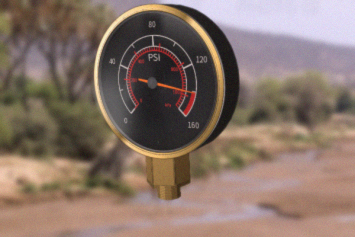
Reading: **140** psi
